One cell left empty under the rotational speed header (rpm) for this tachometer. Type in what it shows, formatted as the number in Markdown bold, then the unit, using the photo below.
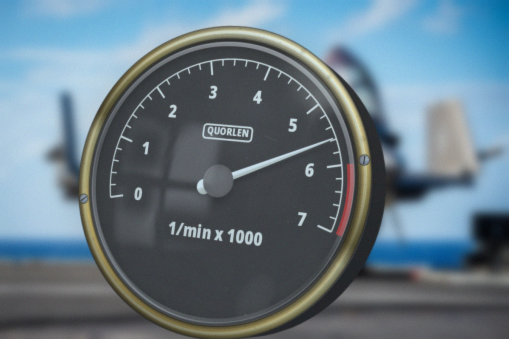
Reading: **5600** rpm
